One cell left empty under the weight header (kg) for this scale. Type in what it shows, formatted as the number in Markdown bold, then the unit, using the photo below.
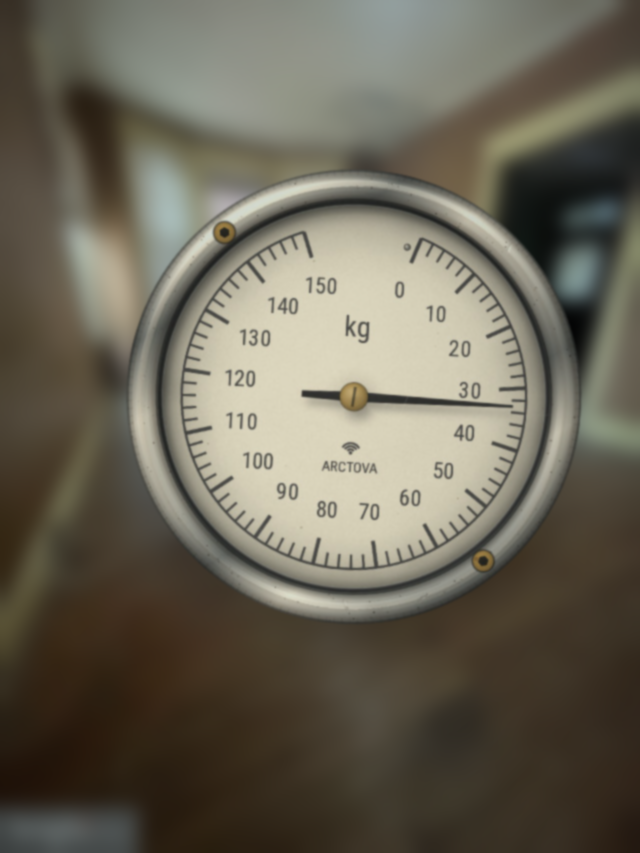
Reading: **33** kg
